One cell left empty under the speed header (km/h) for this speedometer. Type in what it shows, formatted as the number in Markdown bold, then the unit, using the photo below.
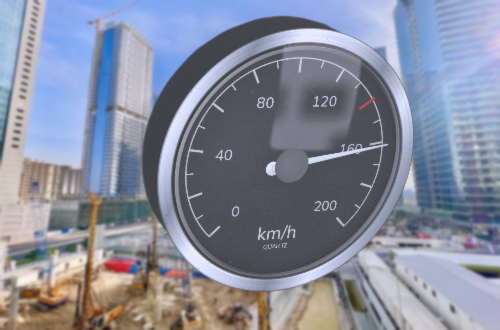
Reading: **160** km/h
